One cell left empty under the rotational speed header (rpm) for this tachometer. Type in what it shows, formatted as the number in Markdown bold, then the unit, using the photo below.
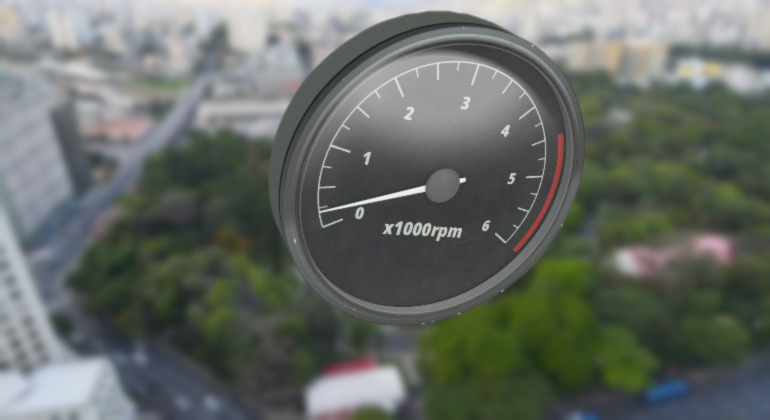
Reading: **250** rpm
